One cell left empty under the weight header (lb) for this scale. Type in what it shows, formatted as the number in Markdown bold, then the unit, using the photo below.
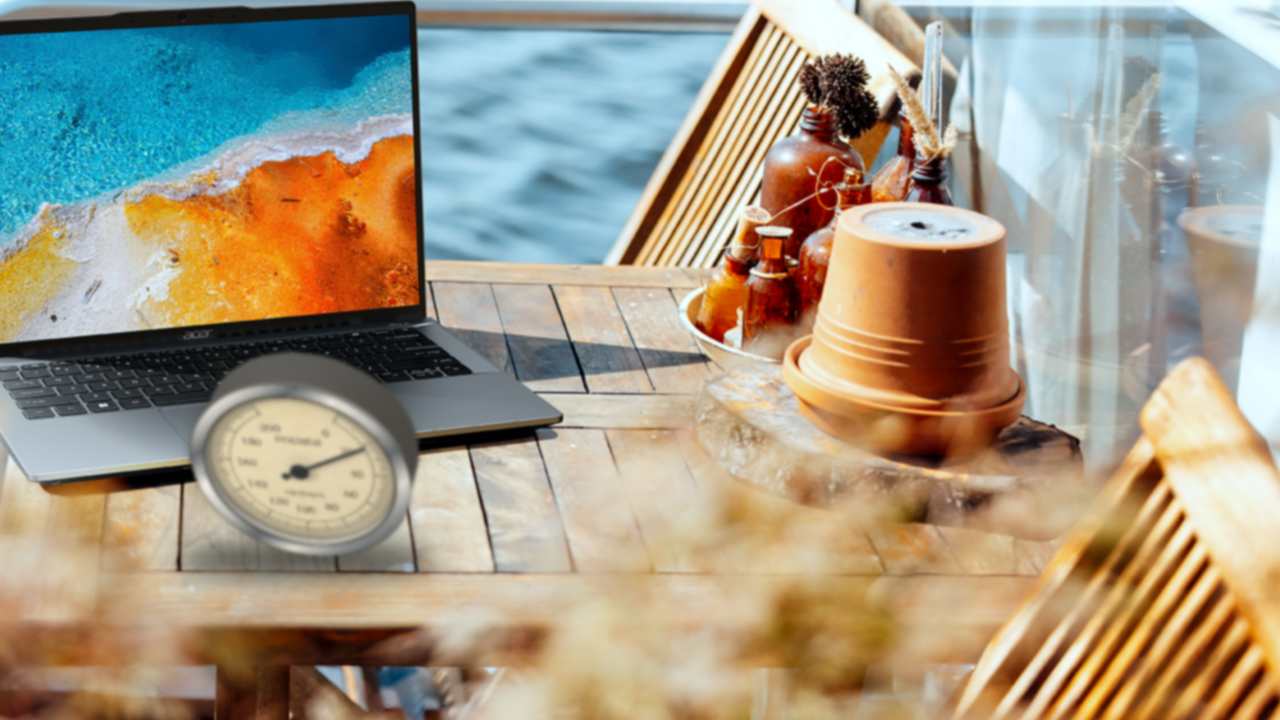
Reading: **20** lb
